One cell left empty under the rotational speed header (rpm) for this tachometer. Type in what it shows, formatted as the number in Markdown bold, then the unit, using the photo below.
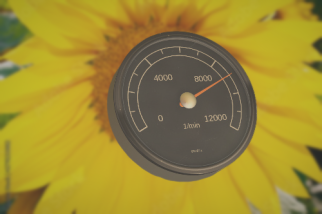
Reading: **9000** rpm
